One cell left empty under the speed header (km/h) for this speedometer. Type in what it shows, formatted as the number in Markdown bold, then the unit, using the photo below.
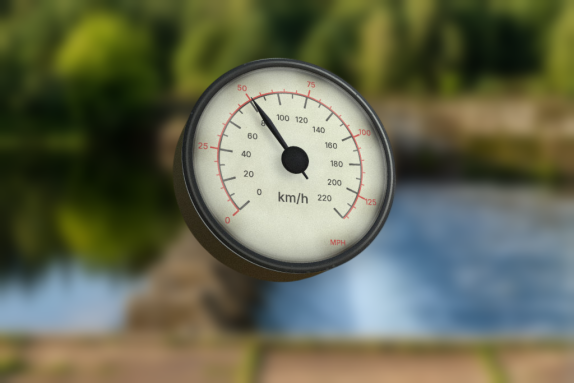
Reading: **80** km/h
